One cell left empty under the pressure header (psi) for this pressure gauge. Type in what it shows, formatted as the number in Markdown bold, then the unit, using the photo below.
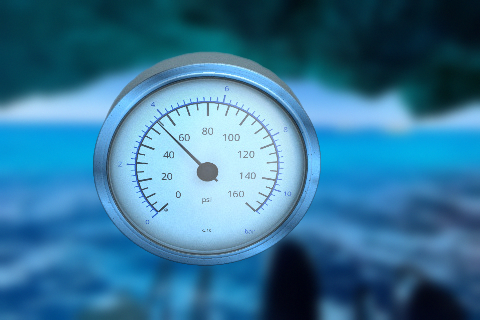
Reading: **55** psi
